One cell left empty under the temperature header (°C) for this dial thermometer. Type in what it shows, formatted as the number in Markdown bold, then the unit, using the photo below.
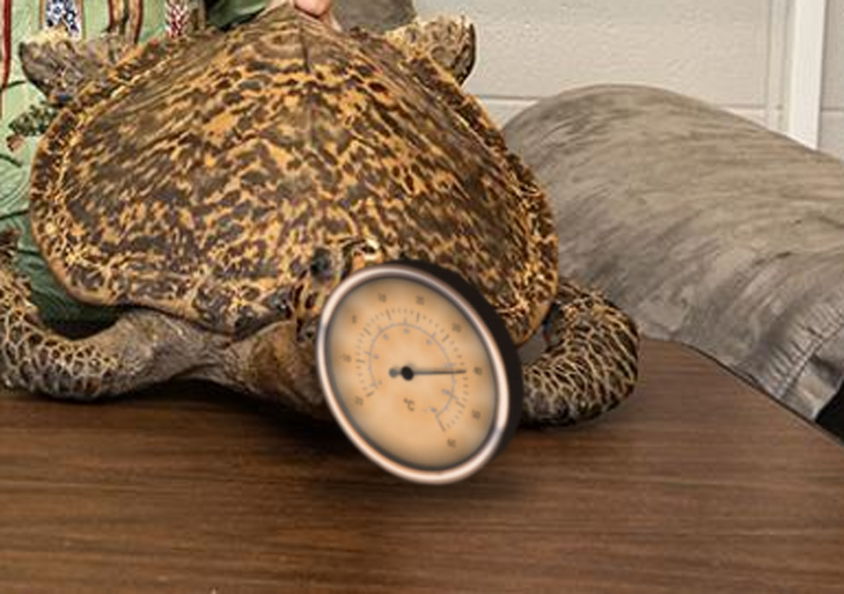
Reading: **40** °C
